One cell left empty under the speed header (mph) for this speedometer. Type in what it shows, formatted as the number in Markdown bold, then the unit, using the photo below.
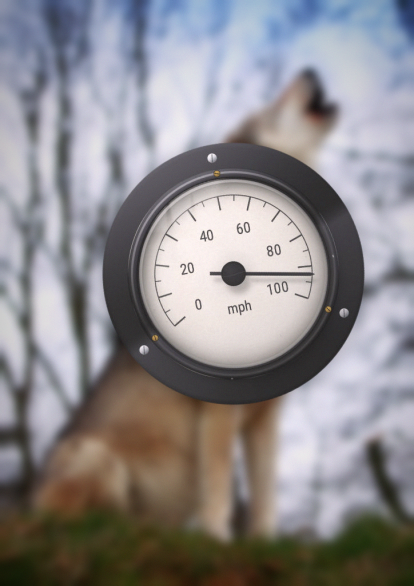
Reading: **92.5** mph
